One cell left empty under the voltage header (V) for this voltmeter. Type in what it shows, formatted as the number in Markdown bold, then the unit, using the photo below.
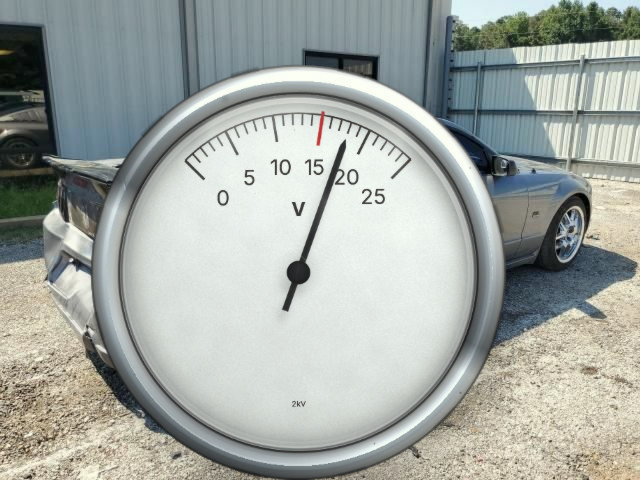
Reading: **18** V
